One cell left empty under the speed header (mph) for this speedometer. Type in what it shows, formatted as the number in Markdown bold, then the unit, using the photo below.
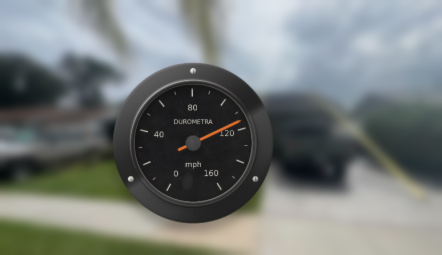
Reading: **115** mph
